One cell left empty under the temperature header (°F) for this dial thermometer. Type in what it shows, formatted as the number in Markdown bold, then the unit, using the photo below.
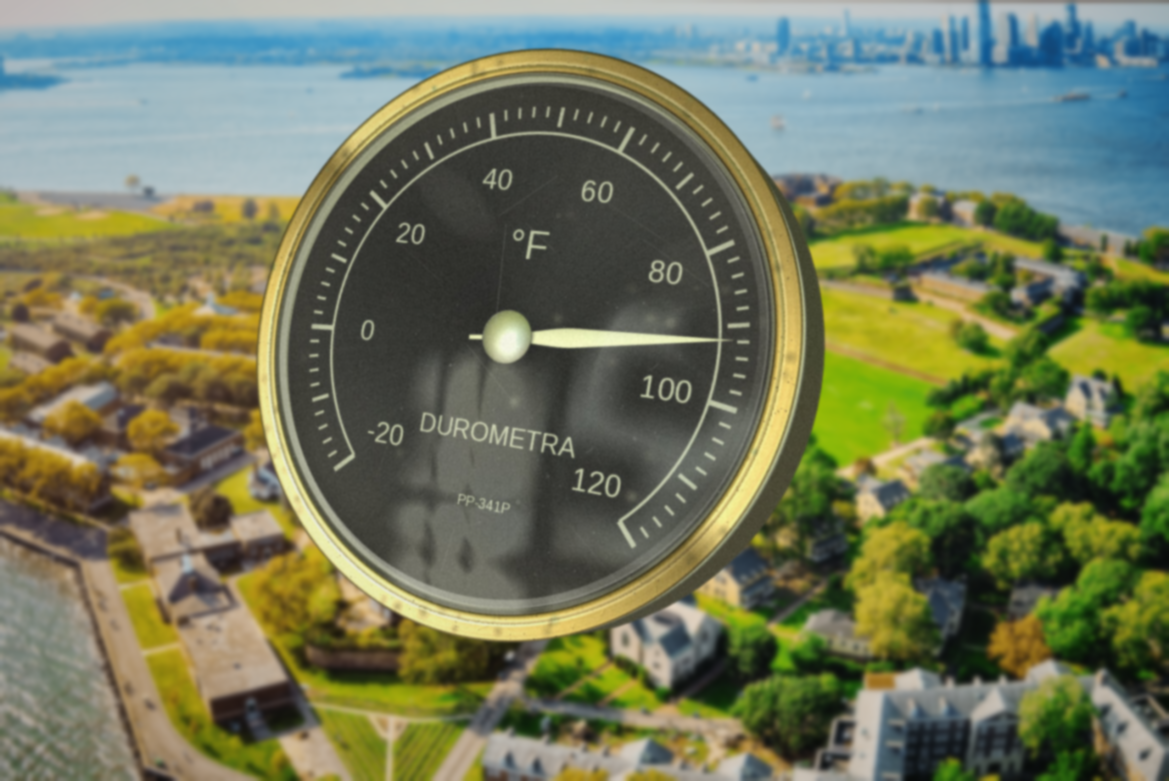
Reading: **92** °F
